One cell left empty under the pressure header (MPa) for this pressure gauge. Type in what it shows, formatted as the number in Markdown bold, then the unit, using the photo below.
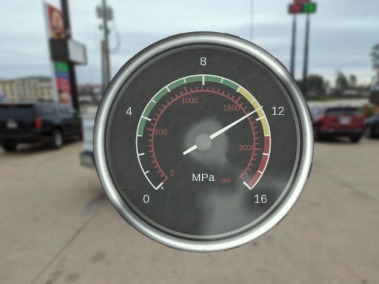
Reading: **11.5** MPa
